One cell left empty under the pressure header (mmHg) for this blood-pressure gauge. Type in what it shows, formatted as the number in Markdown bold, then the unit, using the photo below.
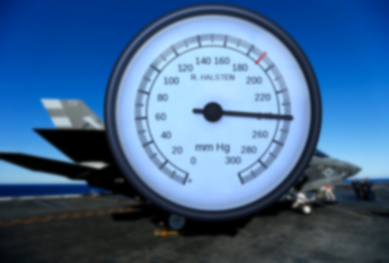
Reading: **240** mmHg
